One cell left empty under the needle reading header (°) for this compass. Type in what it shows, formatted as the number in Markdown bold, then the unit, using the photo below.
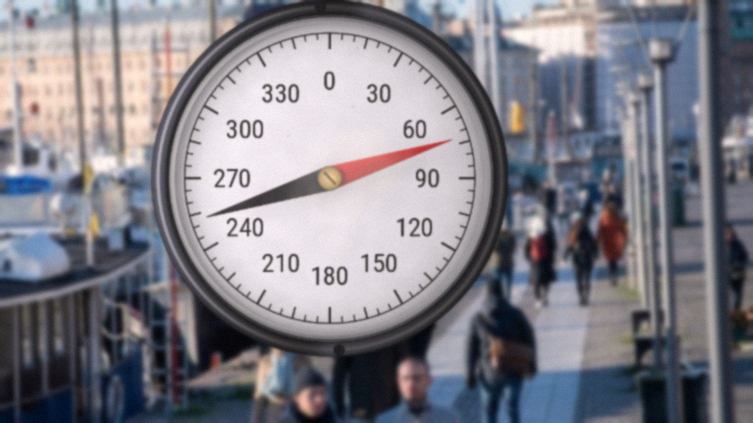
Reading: **72.5** °
